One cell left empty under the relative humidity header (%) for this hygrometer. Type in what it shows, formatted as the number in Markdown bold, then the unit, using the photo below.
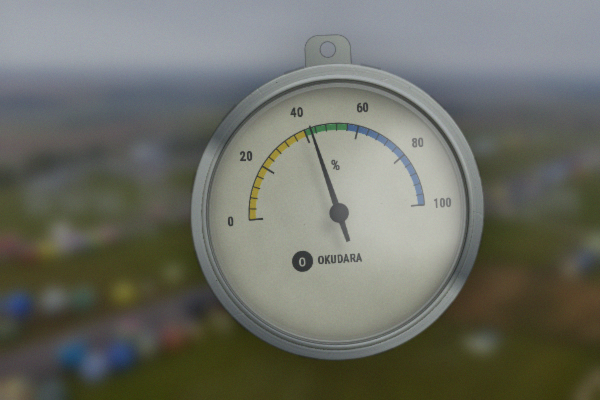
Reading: **42** %
